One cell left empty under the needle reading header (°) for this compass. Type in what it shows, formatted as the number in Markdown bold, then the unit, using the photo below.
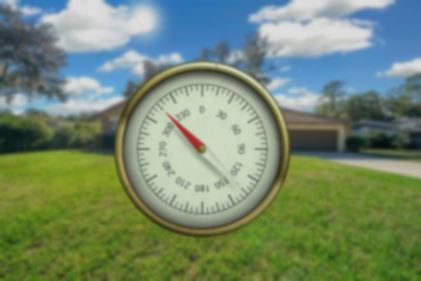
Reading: **315** °
